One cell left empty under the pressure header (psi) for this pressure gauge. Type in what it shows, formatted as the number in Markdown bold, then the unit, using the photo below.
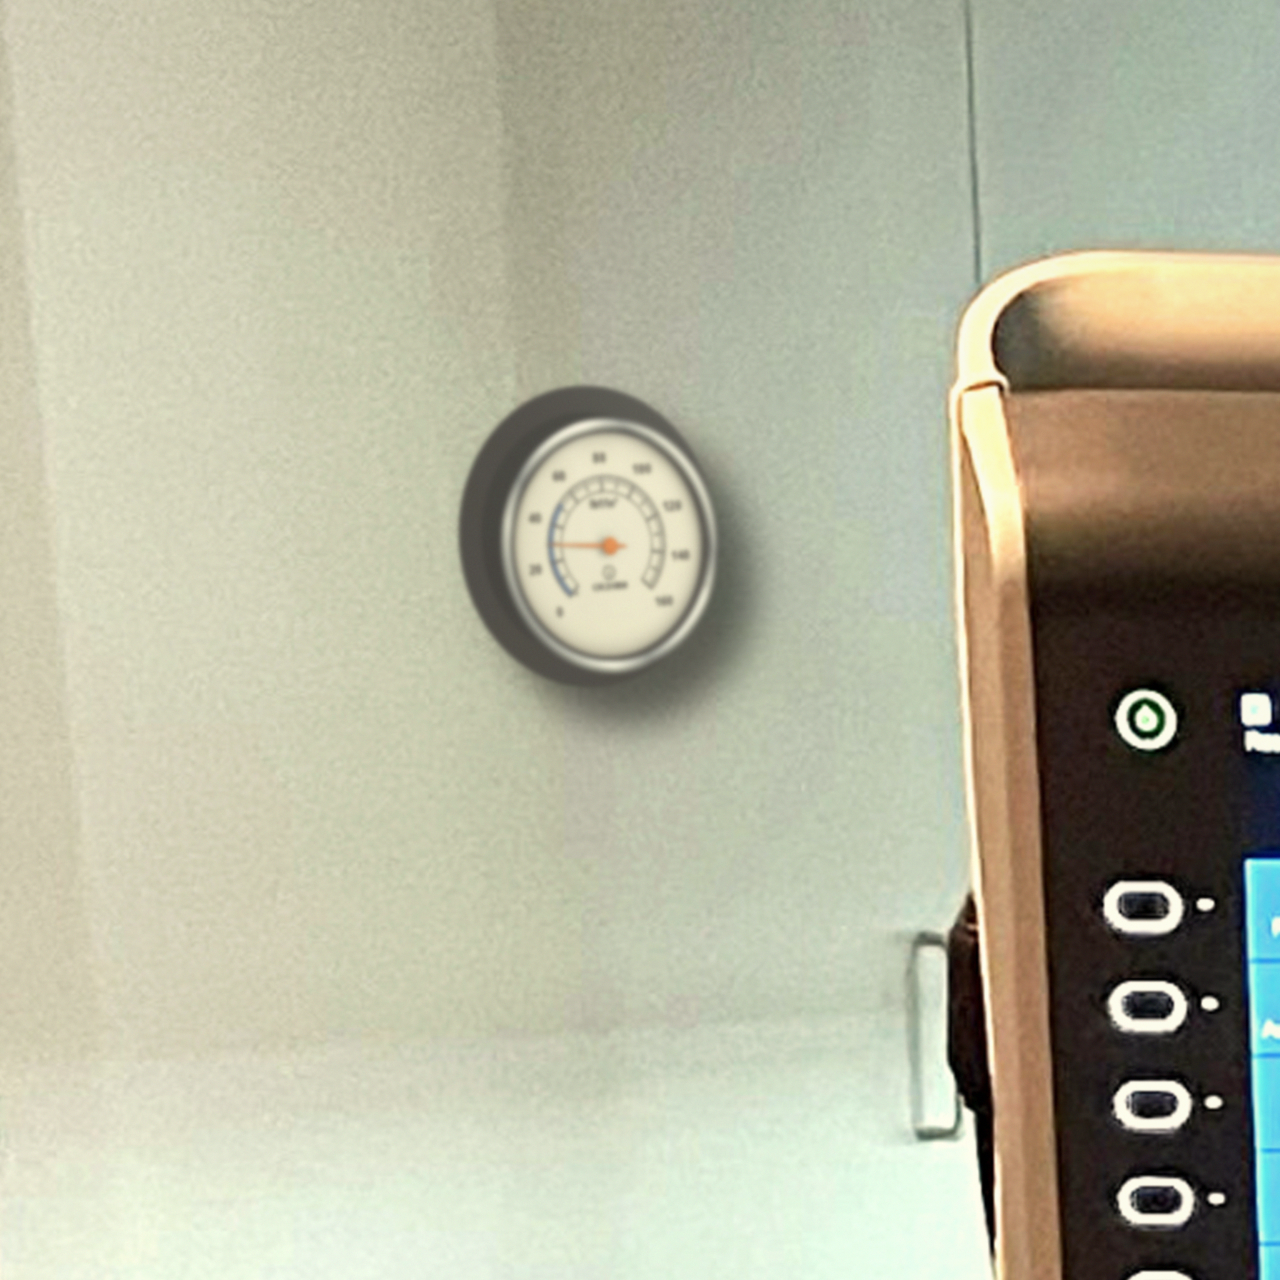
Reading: **30** psi
